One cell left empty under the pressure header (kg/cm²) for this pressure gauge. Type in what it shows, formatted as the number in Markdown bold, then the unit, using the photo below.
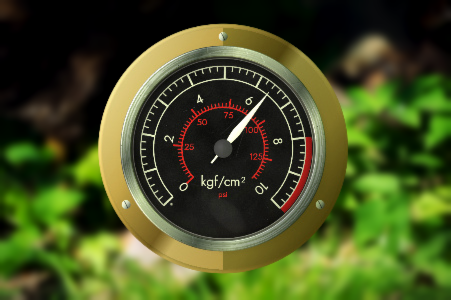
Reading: **6.4** kg/cm²
